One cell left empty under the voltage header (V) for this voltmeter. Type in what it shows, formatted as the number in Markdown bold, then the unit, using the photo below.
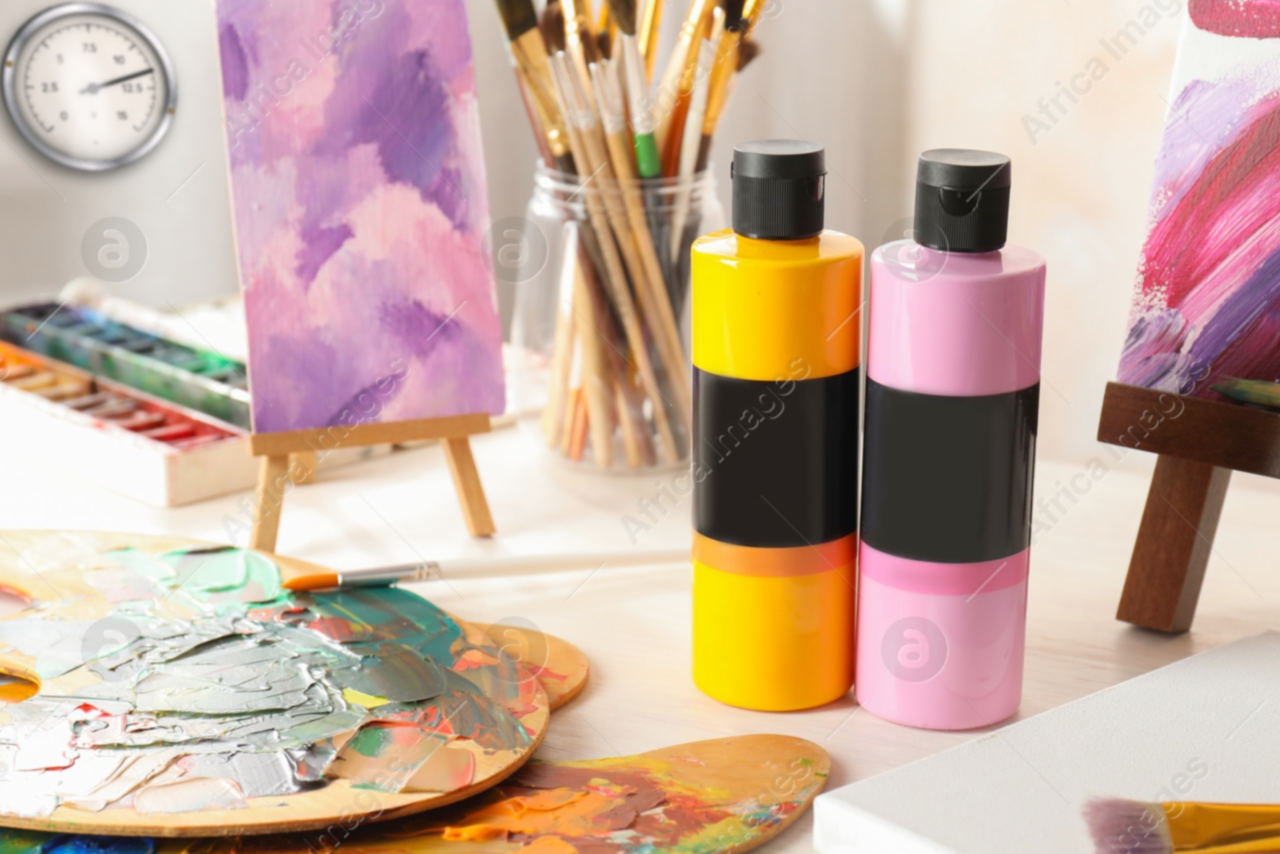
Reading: **11.5** V
